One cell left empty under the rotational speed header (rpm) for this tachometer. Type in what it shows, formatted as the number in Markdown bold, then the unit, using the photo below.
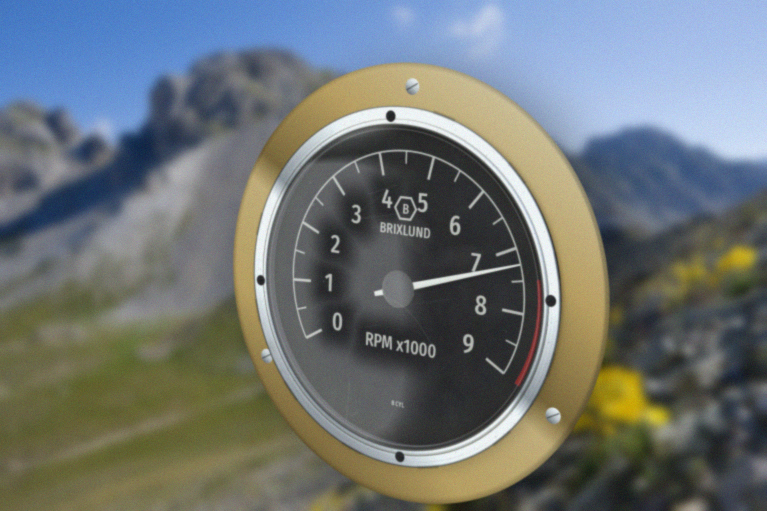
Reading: **7250** rpm
